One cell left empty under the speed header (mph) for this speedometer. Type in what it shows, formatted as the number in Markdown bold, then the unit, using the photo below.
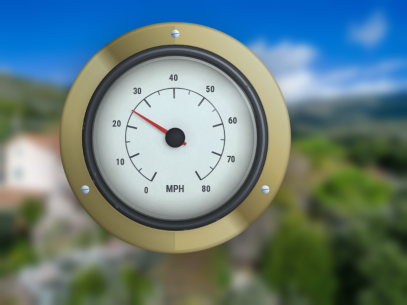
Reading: **25** mph
